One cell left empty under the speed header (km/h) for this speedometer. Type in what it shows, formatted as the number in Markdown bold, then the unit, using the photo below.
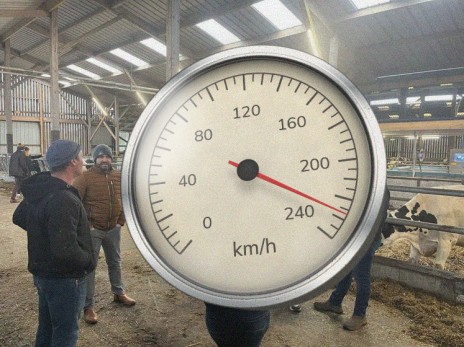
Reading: **227.5** km/h
